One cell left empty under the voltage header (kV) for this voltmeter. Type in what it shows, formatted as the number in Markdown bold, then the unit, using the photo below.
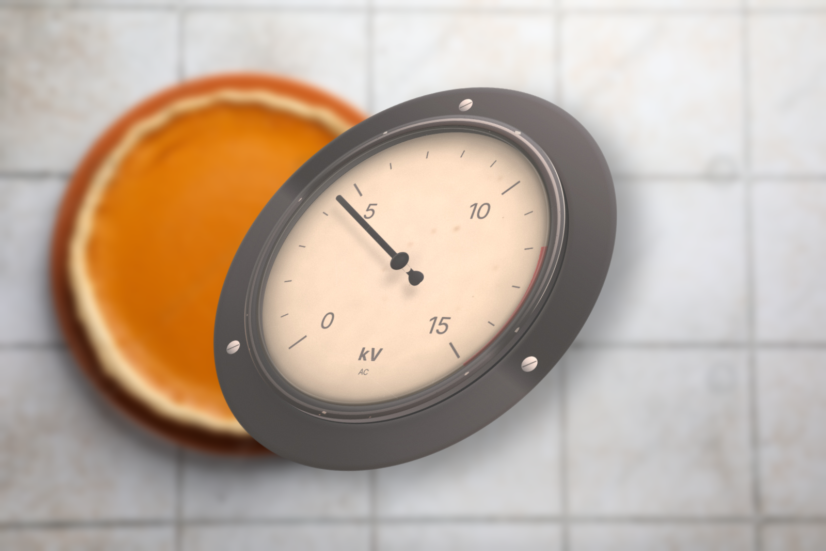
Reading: **4.5** kV
